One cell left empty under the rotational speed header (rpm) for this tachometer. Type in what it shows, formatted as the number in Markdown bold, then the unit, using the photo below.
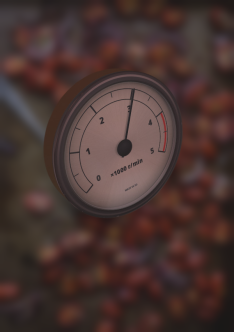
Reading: **3000** rpm
